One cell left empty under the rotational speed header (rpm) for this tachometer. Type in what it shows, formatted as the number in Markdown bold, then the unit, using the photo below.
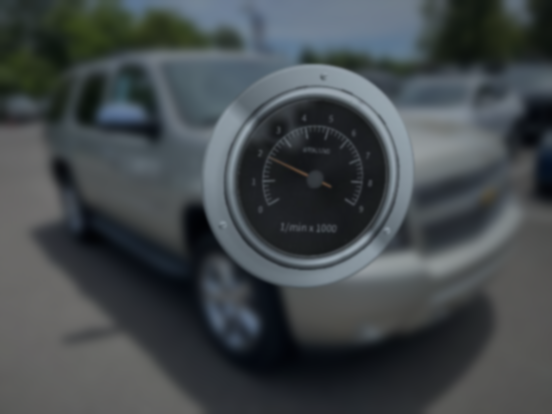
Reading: **2000** rpm
